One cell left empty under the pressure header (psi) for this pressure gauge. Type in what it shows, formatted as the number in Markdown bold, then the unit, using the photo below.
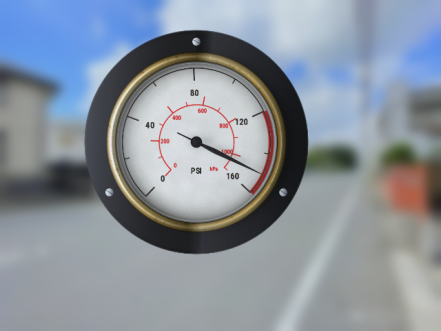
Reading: **150** psi
